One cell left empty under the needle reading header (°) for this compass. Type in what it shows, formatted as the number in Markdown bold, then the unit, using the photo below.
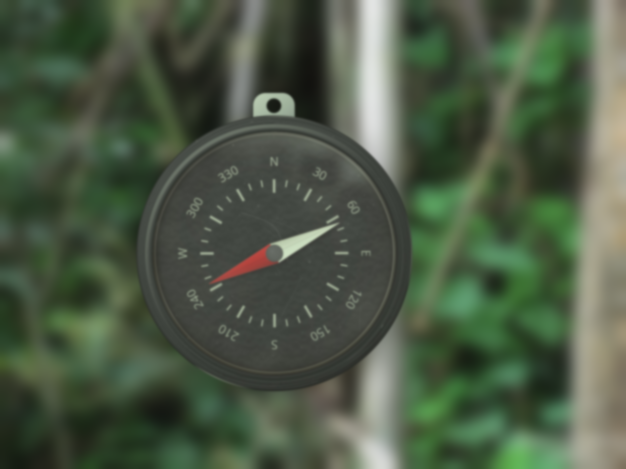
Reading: **245** °
